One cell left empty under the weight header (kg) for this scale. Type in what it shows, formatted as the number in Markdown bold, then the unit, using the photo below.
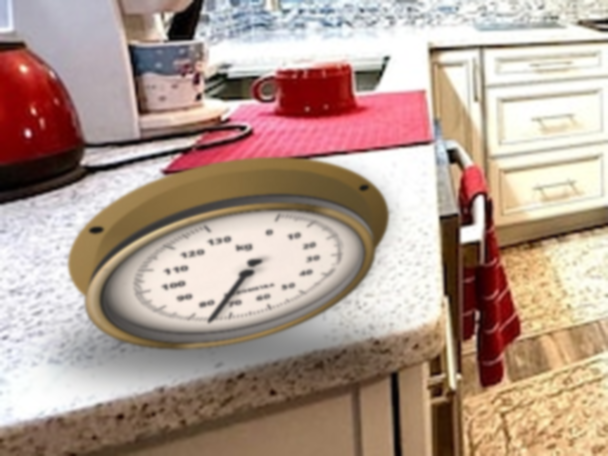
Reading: **75** kg
